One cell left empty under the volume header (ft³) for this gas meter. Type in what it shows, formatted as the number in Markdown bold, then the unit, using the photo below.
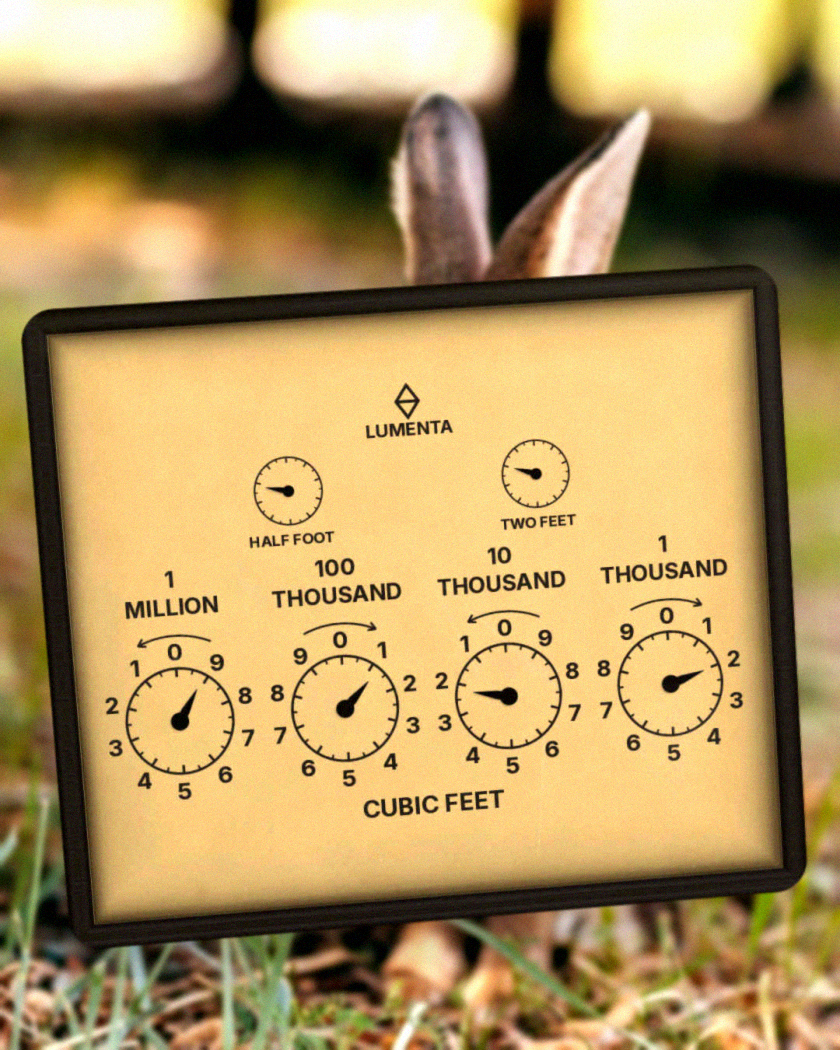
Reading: **912200** ft³
